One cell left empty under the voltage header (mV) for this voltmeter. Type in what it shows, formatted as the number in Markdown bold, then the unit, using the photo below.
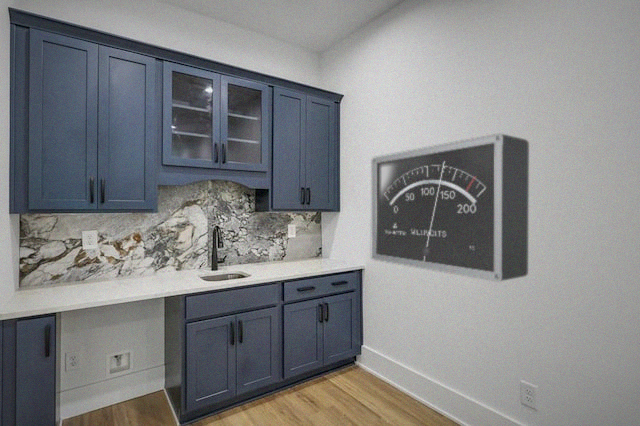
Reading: **130** mV
